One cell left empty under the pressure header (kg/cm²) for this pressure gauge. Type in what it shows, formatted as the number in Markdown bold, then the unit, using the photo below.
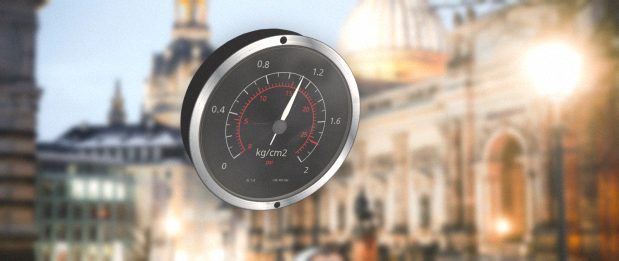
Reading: **1.1** kg/cm²
